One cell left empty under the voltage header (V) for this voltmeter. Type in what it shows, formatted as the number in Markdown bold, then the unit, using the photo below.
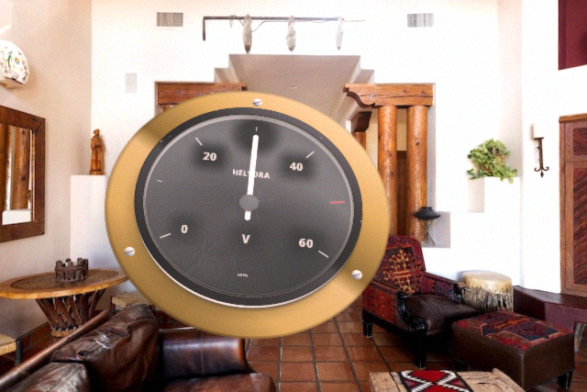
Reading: **30** V
